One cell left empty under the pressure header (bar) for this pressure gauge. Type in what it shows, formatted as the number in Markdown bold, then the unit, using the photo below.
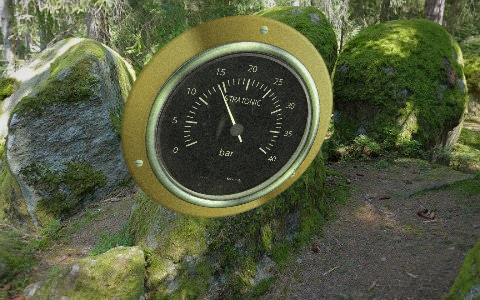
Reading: **14** bar
